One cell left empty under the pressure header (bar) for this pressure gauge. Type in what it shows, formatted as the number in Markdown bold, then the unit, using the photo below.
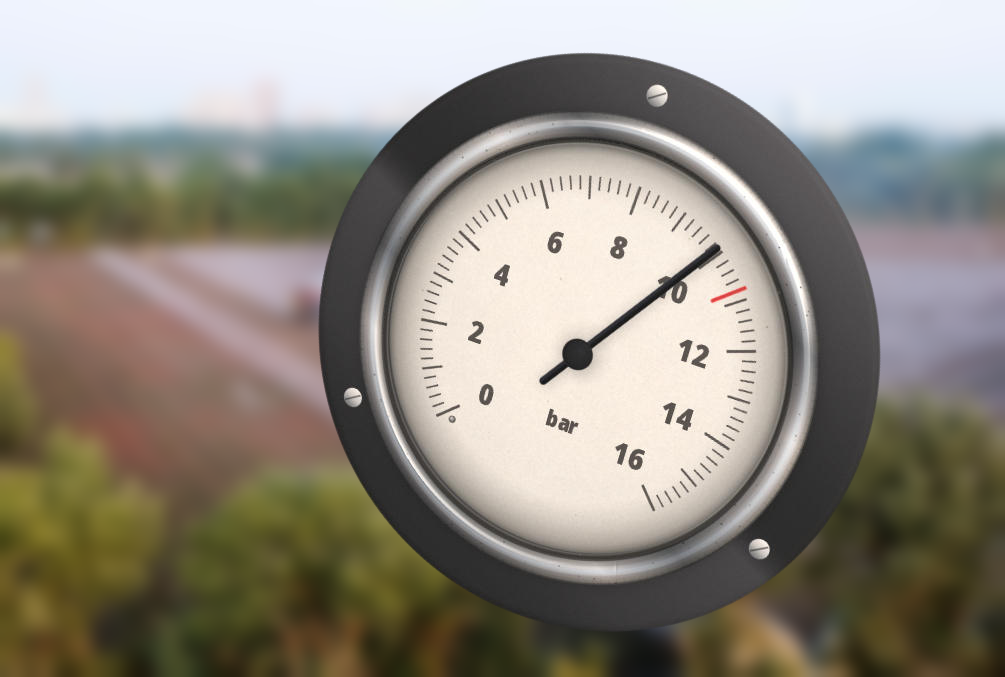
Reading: **9.9** bar
